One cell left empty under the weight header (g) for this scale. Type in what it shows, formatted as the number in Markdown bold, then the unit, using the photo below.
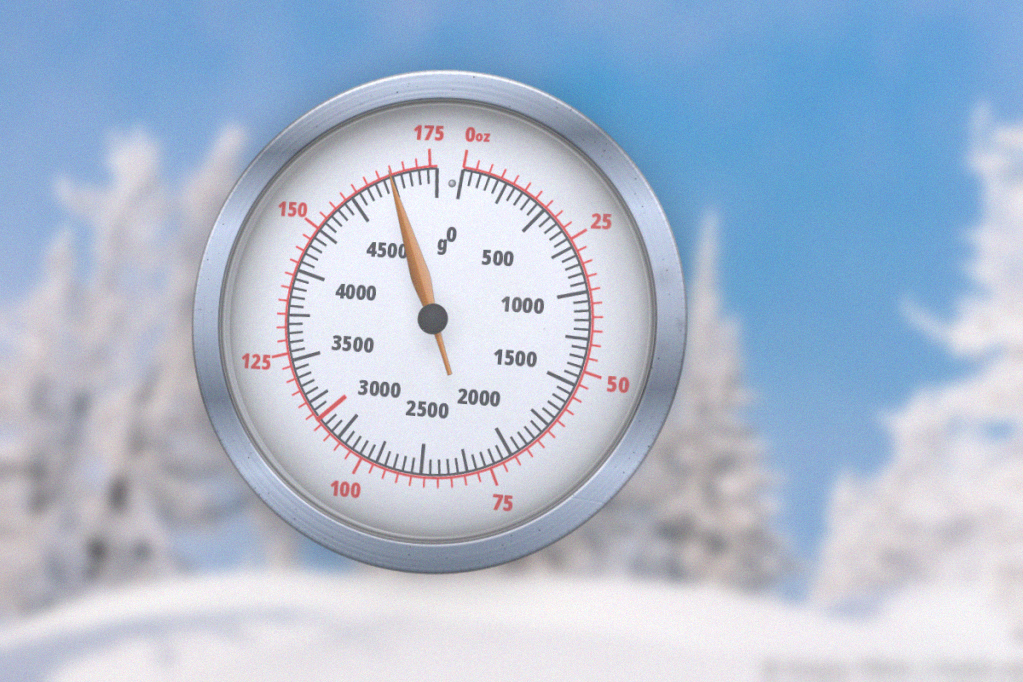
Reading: **4750** g
